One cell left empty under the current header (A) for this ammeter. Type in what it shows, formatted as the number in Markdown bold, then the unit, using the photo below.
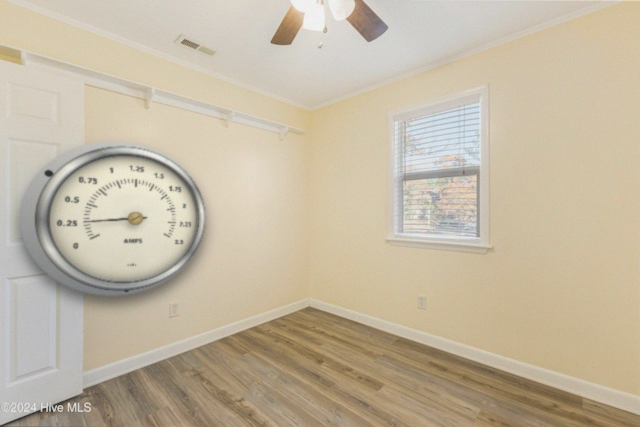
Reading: **0.25** A
